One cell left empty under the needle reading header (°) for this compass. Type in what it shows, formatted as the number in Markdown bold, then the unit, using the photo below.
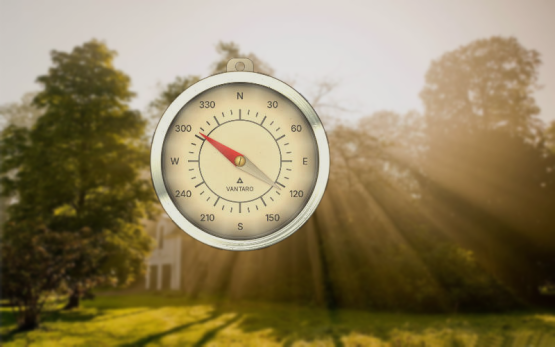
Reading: **305** °
